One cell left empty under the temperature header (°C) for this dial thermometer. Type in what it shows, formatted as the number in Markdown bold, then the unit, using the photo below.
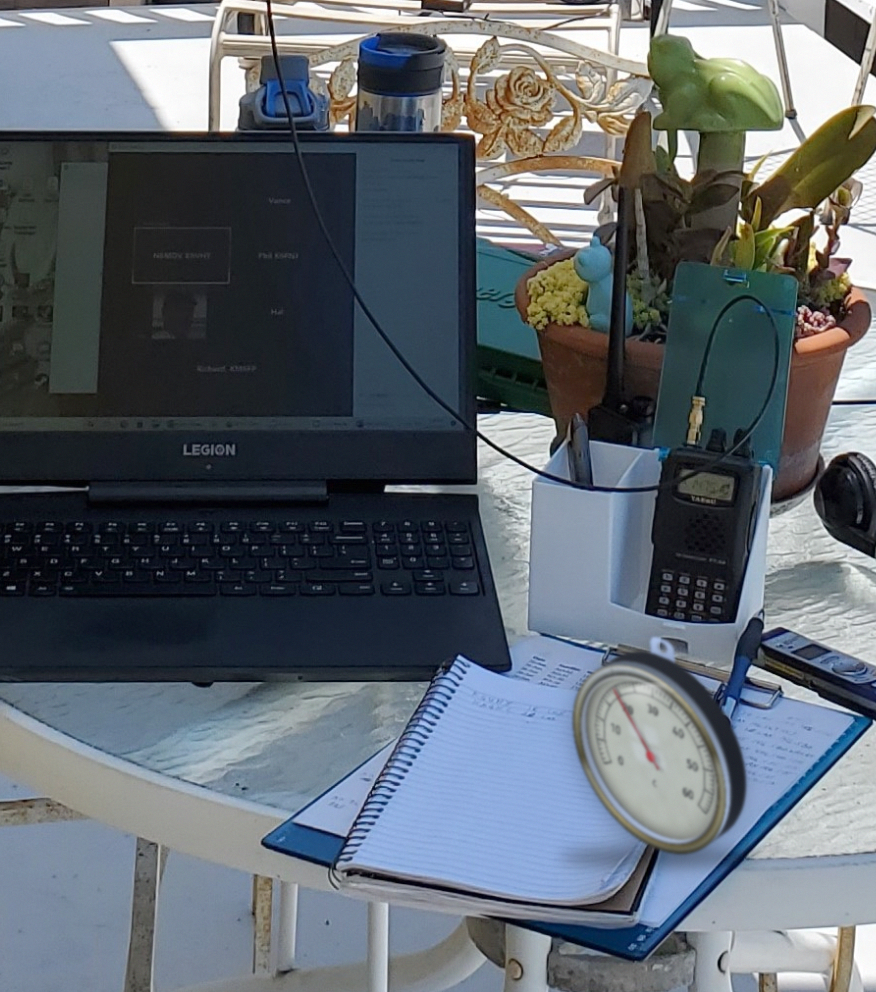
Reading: **20** °C
